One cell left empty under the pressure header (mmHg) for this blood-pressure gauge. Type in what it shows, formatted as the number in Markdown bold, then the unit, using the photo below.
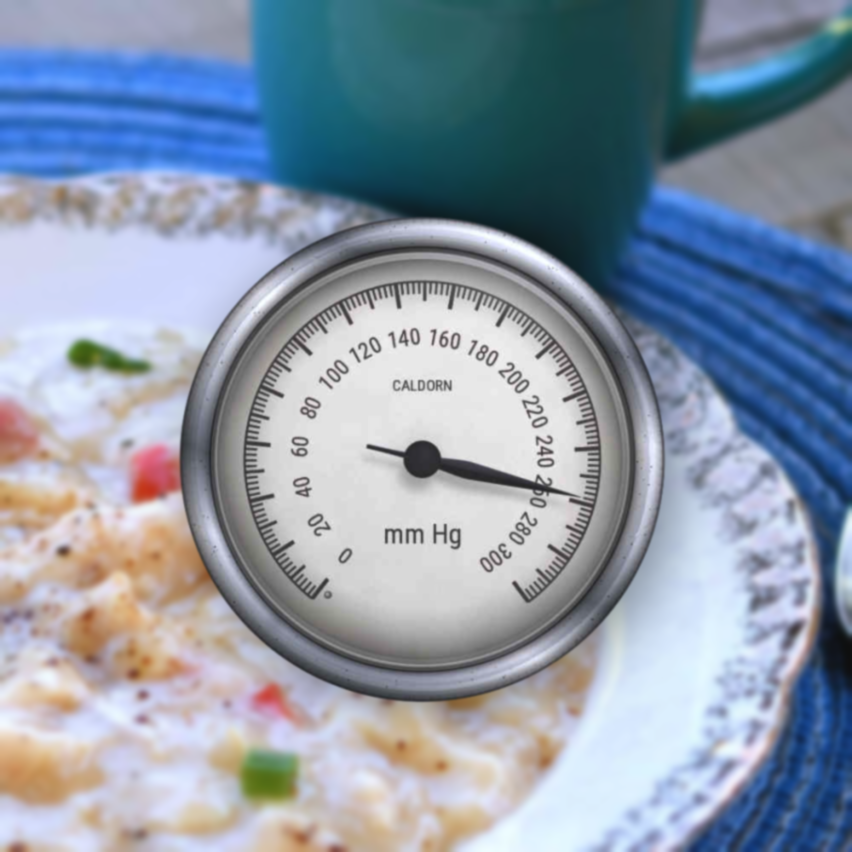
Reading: **258** mmHg
